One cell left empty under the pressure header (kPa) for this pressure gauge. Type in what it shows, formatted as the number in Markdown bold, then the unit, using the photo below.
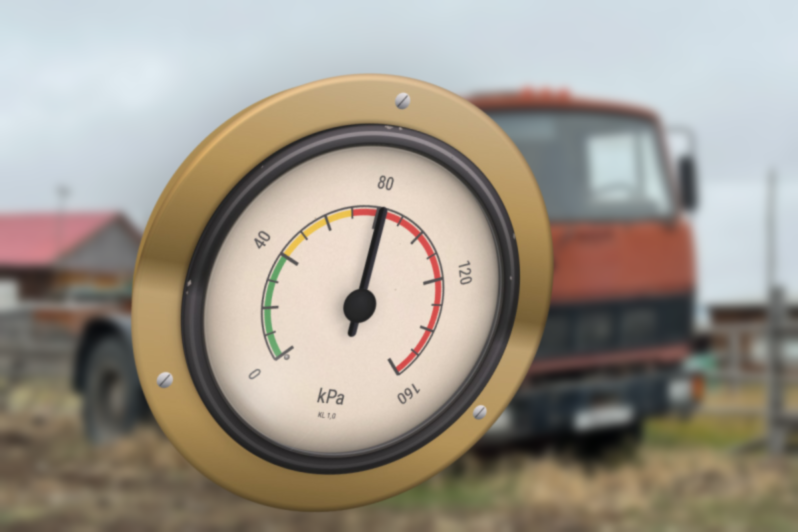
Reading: **80** kPa
